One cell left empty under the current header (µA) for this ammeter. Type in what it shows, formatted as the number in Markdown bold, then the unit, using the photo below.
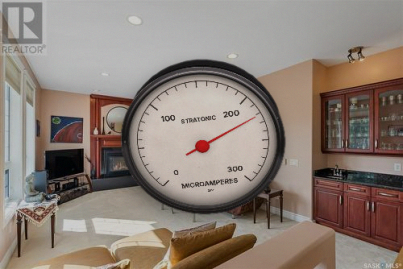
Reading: **220** µA
